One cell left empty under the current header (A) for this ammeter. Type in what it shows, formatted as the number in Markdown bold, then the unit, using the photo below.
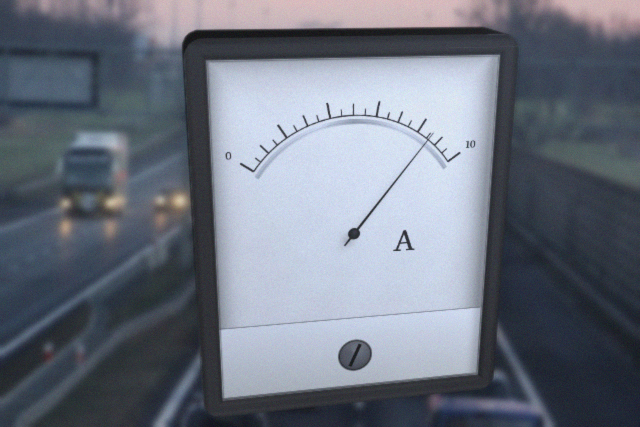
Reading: **8.5** A
